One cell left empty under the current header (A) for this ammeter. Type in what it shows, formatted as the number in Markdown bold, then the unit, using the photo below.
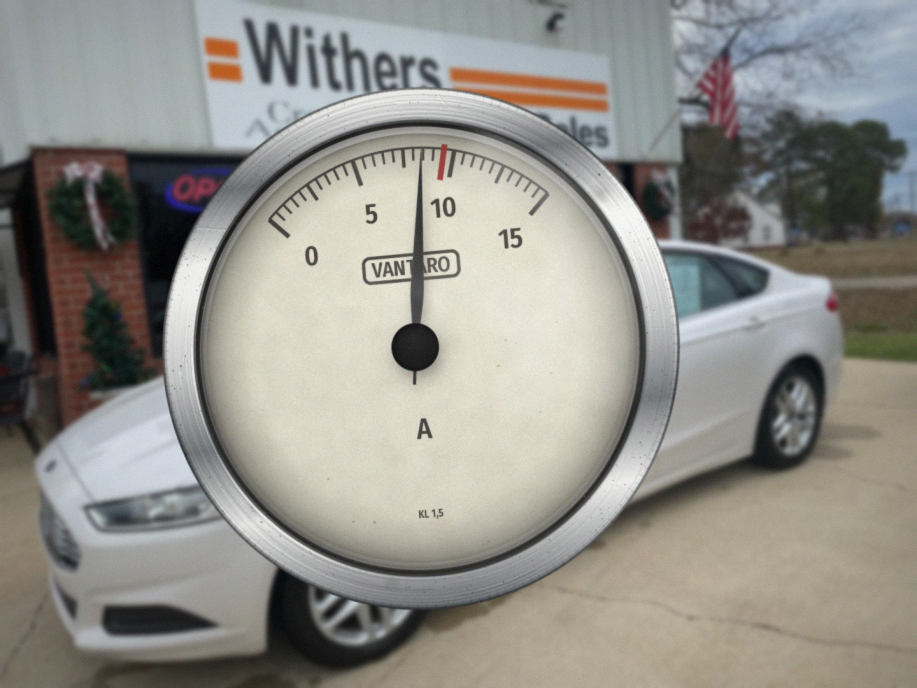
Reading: **8.5** A
